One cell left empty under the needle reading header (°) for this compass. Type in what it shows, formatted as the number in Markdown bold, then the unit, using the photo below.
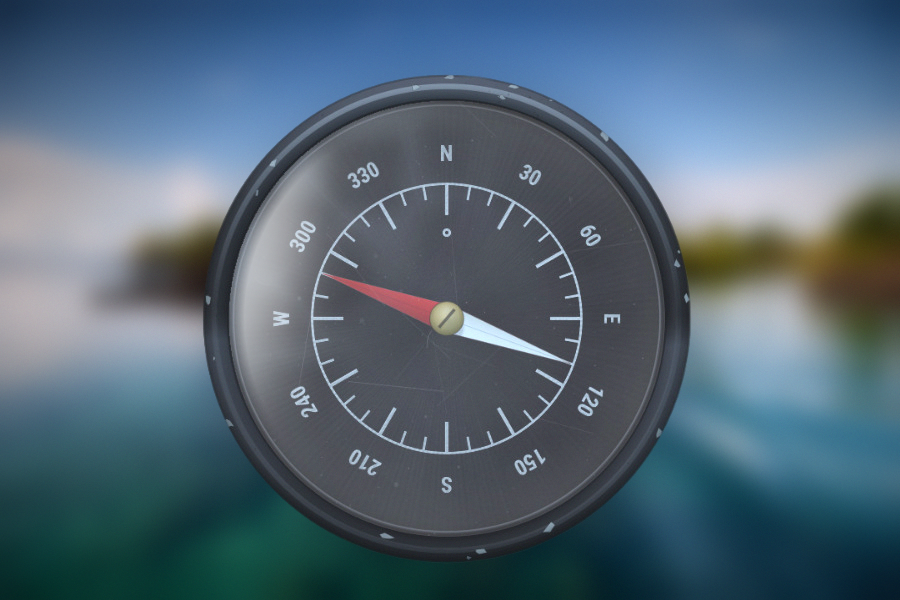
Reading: **290** °
